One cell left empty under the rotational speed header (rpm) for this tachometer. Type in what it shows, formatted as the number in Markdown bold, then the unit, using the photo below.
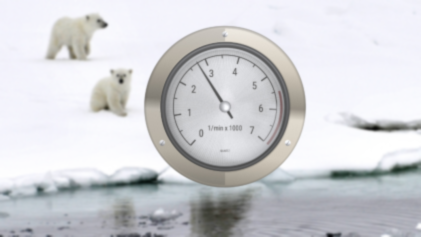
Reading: **2750** rpm
